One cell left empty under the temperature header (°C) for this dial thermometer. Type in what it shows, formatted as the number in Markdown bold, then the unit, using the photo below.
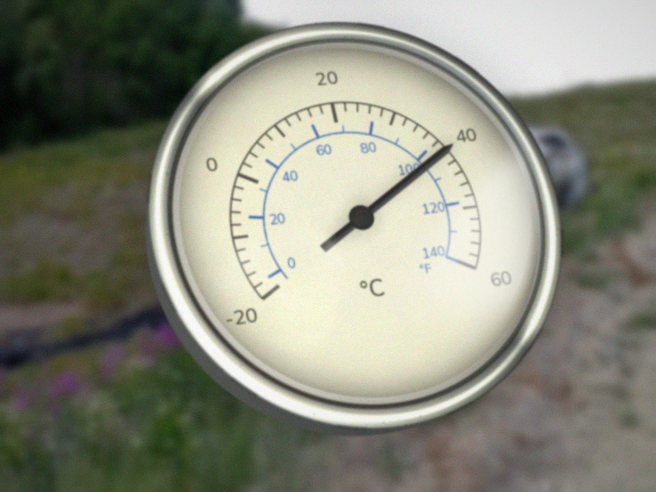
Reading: **40** °C
